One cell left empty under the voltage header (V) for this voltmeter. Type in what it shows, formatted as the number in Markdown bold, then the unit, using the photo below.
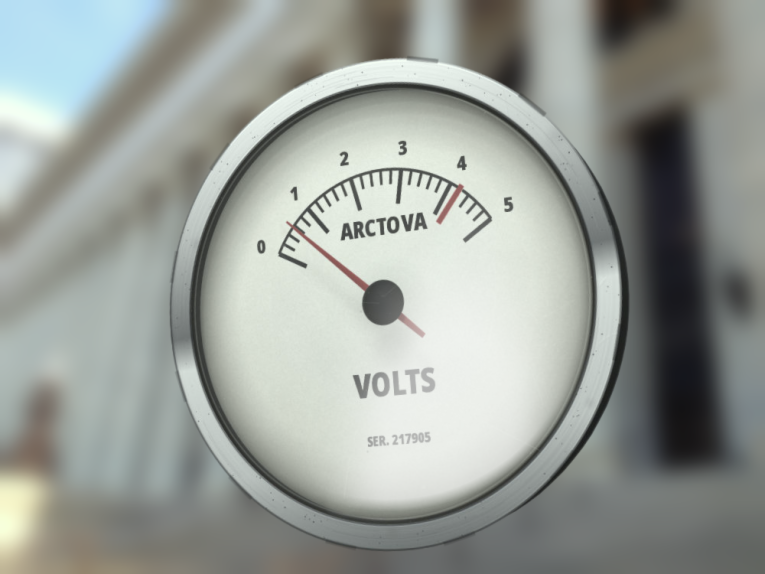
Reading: **0.6** V
